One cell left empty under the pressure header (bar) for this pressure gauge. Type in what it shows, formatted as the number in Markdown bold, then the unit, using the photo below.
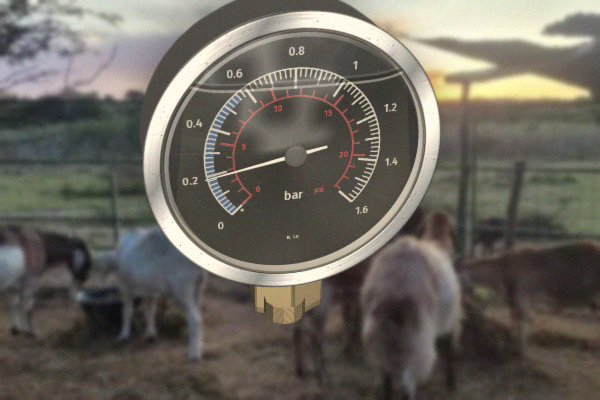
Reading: **0.2** bar
